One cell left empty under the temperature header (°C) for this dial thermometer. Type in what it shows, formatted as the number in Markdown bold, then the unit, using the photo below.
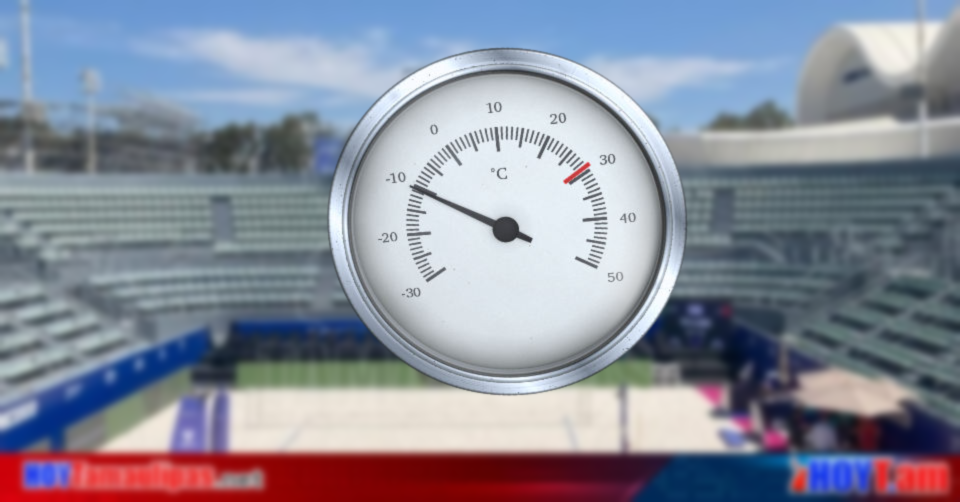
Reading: **-10** °C
